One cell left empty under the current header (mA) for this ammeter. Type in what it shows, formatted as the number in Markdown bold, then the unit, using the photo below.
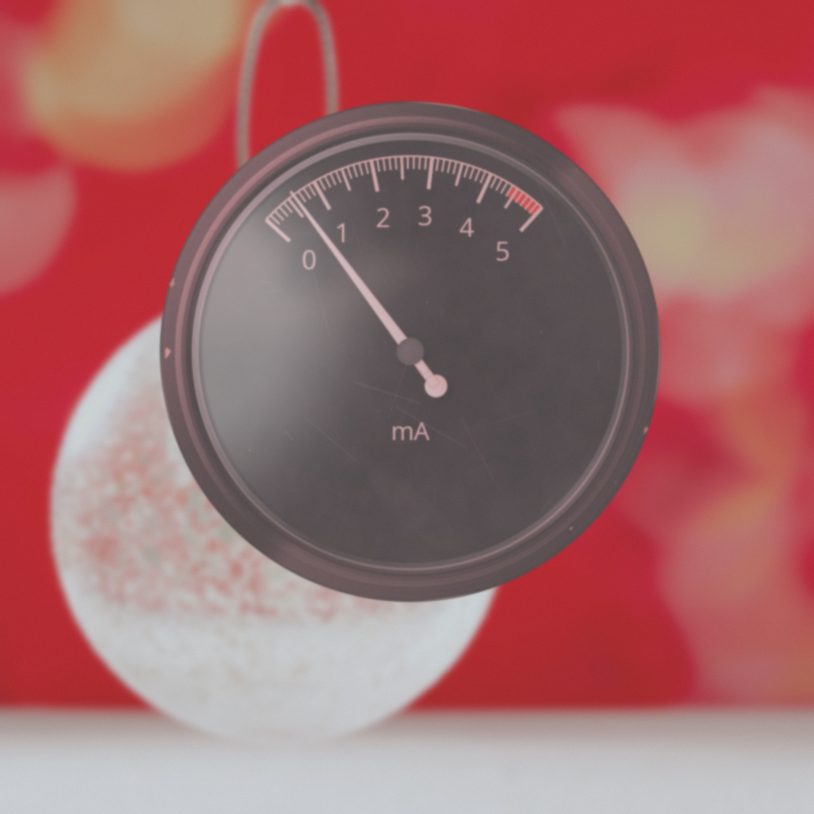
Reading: **0.6** mA
